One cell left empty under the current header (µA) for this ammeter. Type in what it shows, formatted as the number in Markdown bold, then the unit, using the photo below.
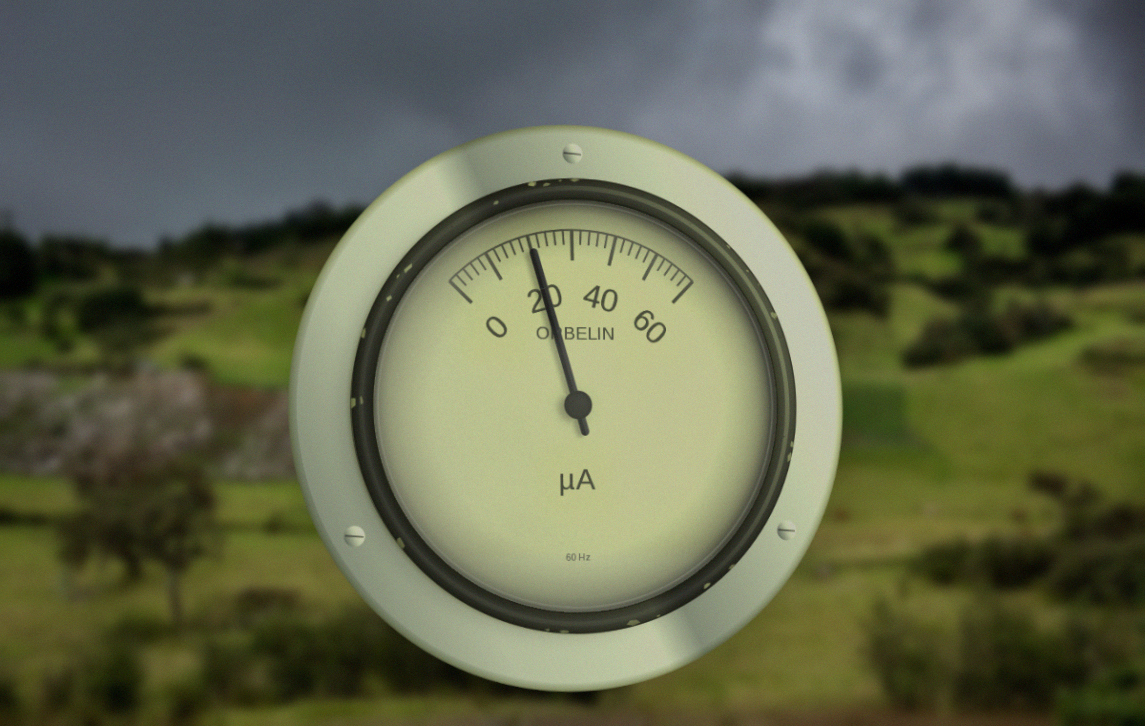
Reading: **20** µA
